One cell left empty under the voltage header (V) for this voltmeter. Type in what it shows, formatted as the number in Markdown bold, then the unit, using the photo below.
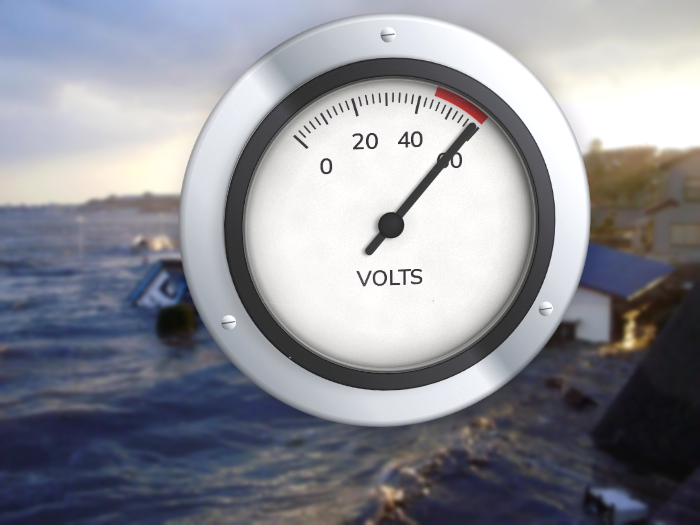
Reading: **58** V
